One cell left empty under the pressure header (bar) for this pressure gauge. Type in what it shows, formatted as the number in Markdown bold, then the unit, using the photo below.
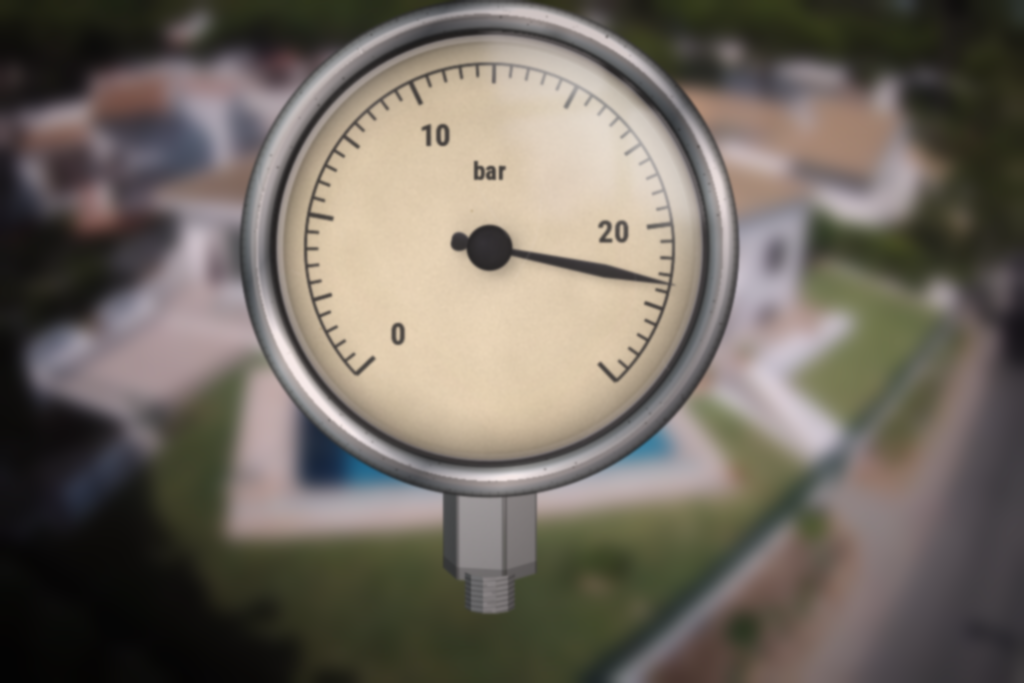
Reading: **21.75** bar
